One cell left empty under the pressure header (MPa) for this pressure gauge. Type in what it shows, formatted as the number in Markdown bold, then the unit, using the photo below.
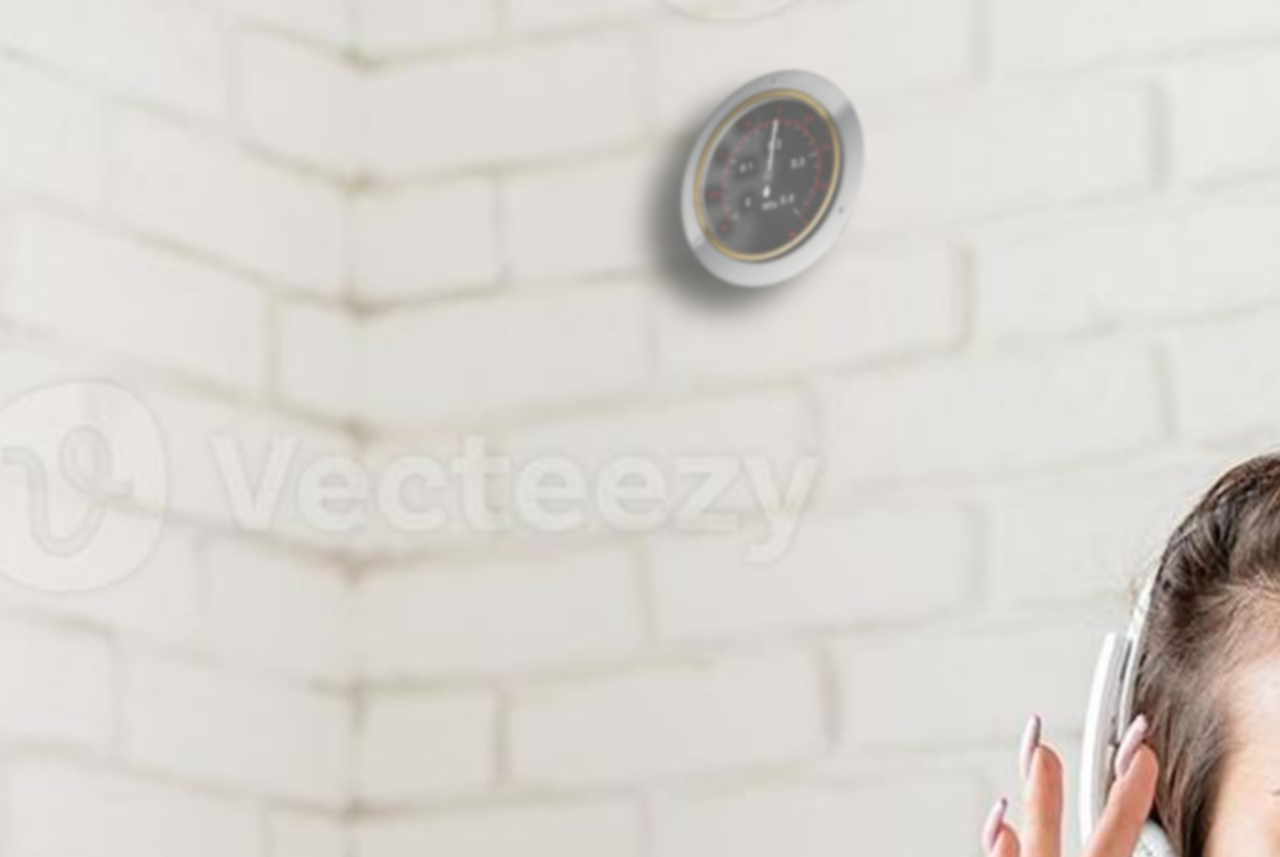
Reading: **0.2** MPa
